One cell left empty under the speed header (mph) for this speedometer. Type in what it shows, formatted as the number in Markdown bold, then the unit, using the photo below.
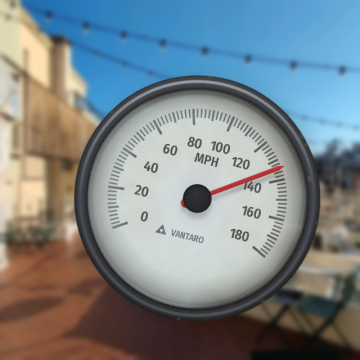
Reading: **134** mph
